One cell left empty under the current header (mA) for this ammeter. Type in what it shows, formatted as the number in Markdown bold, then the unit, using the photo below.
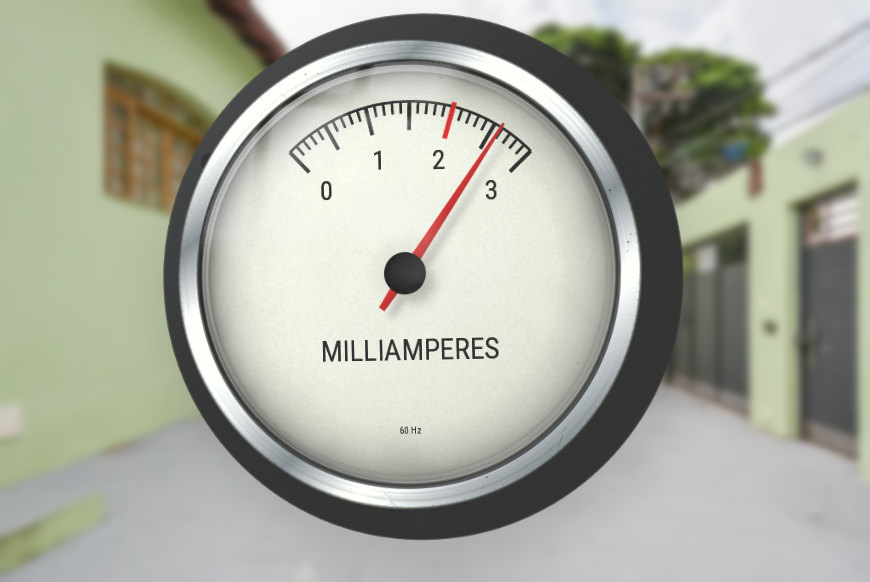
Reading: **2.6** mA
